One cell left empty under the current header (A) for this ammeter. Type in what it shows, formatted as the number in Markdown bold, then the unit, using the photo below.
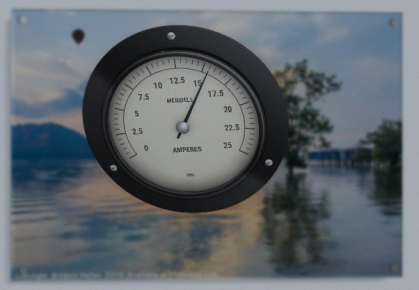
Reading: **15.5** A
